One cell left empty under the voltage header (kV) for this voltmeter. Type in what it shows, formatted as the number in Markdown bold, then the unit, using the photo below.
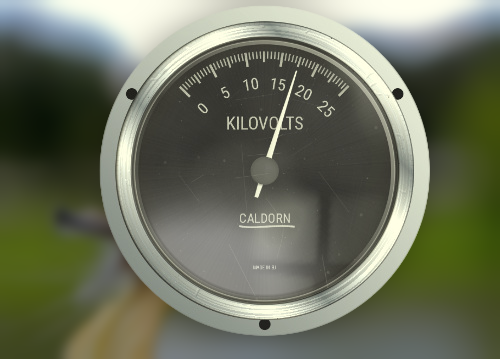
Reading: **17.5** kV
